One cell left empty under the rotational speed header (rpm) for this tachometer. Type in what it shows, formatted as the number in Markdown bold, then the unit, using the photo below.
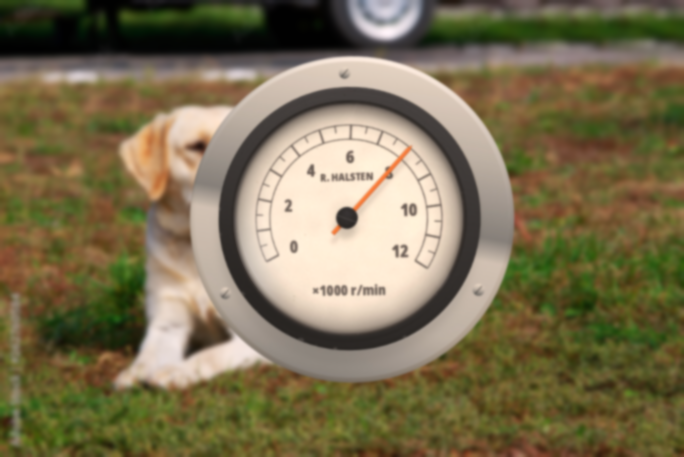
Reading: **8000** rpm
